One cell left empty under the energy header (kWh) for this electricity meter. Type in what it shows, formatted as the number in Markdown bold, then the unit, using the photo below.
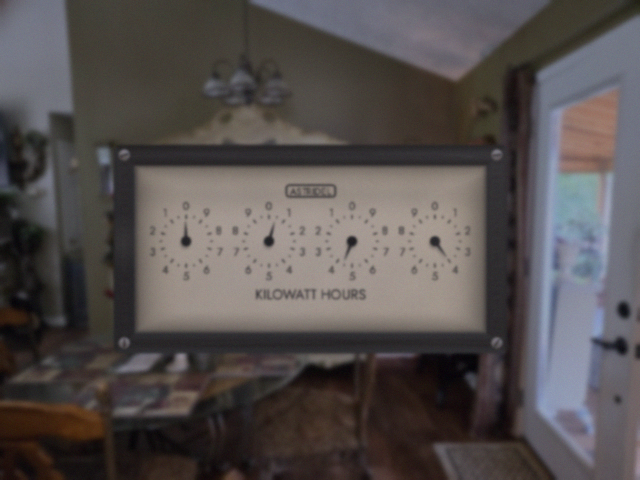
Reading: **44** kWh
